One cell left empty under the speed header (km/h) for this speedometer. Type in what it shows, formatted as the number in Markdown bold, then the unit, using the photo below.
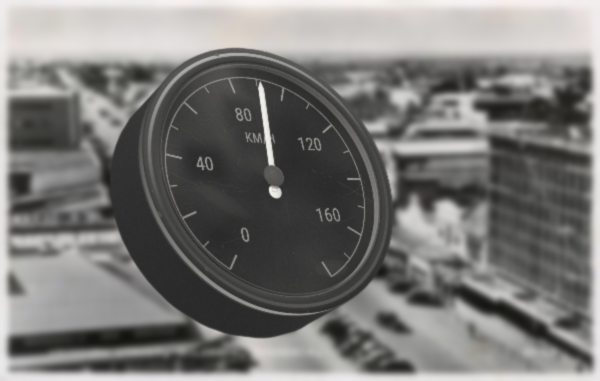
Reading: **90** km/h
